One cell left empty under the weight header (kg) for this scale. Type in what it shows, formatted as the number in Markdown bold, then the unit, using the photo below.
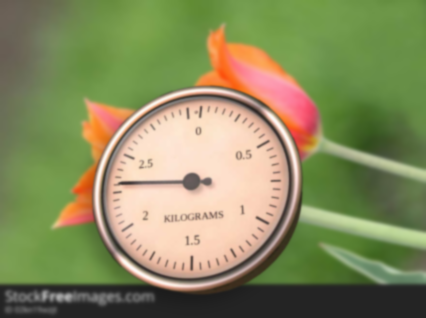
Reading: **2.3** kg
